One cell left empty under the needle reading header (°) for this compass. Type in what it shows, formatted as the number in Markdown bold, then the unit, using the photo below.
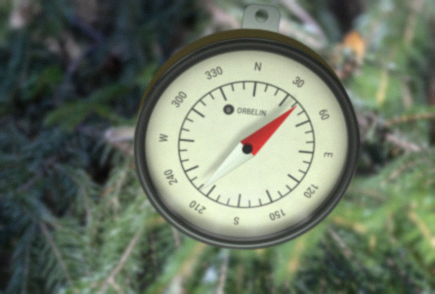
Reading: **40** °
